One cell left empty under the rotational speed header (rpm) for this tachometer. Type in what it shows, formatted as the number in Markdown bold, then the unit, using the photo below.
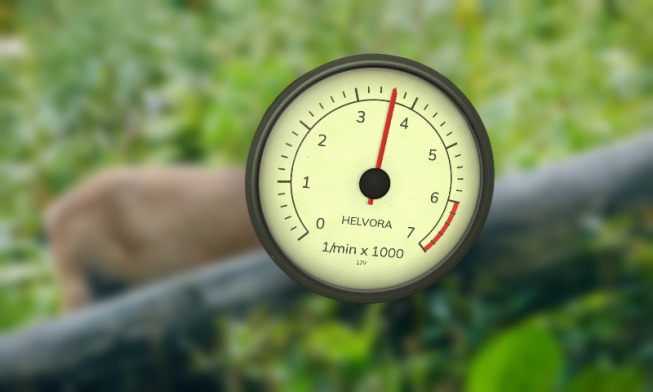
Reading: **3600** rpm
